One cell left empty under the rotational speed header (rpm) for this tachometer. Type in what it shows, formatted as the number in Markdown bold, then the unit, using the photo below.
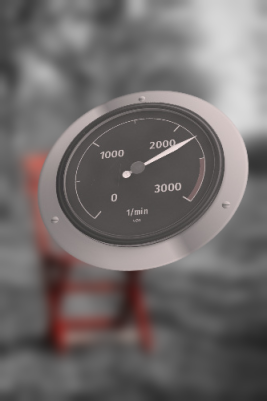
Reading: **2250** rpm
